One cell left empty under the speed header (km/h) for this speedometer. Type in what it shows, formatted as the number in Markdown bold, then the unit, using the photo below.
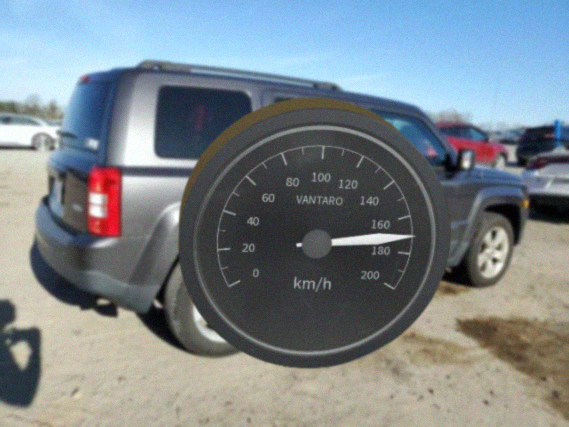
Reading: **170** km/h
